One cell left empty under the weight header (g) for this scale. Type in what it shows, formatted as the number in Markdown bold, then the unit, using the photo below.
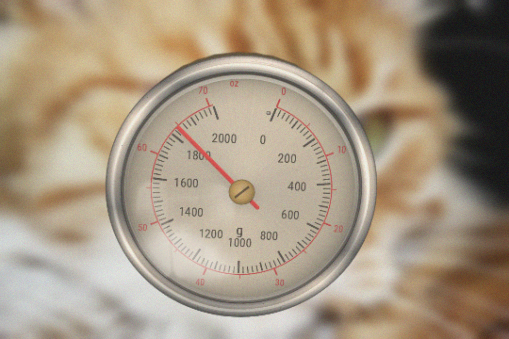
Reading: **1840** g
